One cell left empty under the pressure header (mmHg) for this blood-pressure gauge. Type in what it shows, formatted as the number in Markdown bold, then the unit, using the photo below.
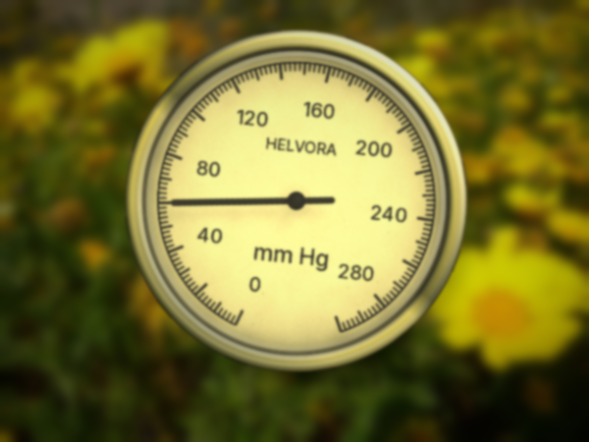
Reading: **60** mmHg
